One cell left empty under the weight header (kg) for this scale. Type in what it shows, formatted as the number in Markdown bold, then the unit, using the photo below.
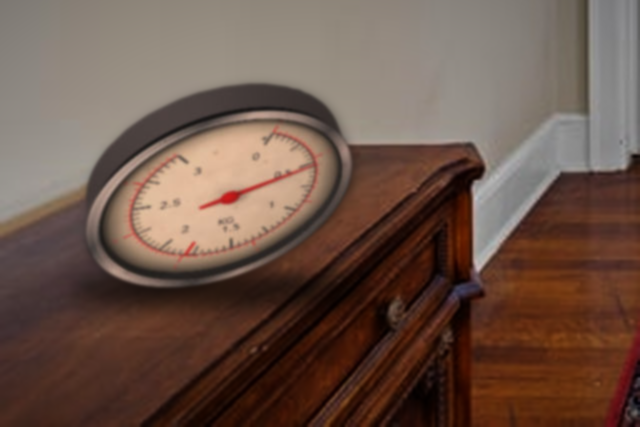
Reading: **0.5** kg
